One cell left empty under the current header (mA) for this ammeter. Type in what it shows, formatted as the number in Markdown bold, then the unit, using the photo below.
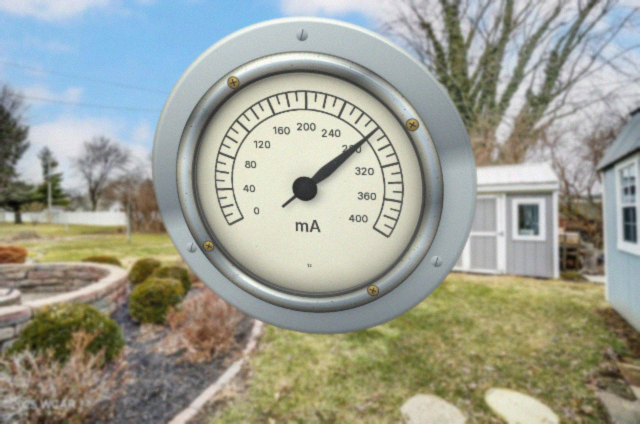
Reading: **280** mA
